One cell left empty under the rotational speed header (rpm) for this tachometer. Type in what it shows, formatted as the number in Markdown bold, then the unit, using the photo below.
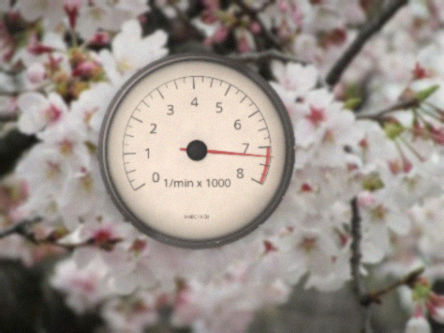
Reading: **7250** rpm
